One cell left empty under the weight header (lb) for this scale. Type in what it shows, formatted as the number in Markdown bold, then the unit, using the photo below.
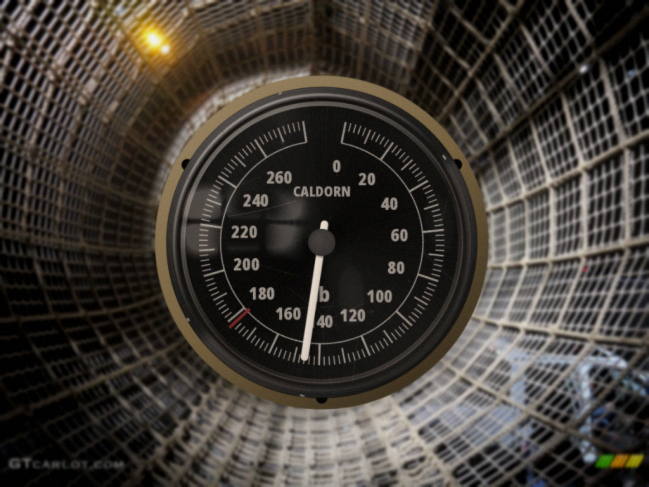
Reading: **146** lb
